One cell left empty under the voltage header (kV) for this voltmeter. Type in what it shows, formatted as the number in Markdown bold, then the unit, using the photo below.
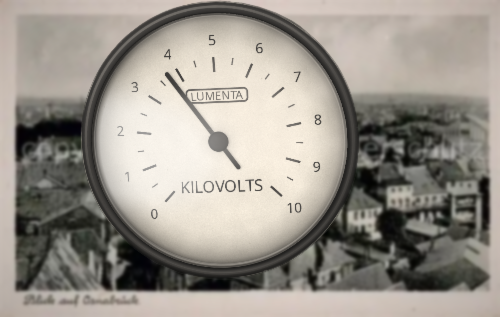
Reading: **3.75** kV
